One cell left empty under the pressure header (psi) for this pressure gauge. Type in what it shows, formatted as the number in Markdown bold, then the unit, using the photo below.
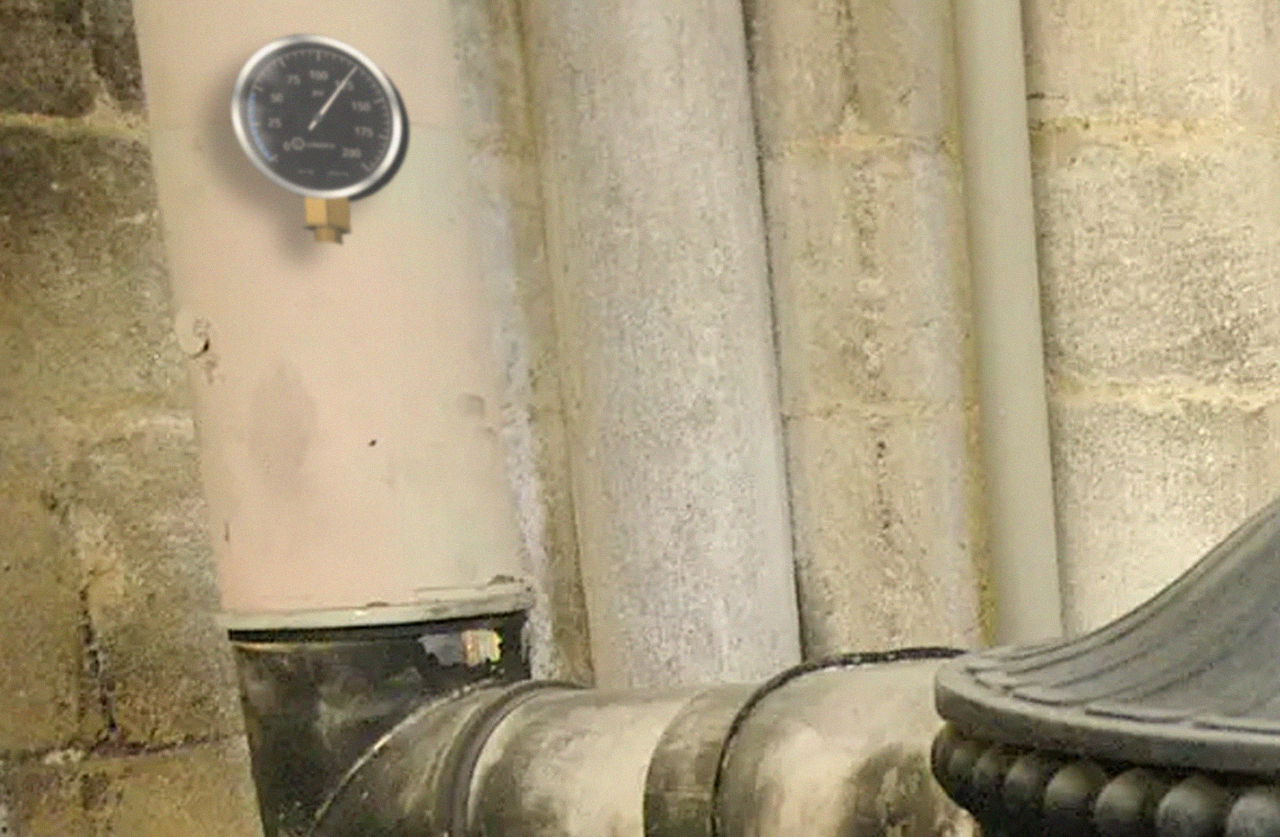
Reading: **125** psi
